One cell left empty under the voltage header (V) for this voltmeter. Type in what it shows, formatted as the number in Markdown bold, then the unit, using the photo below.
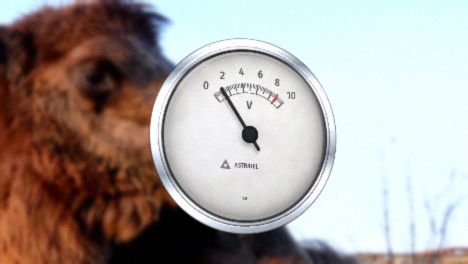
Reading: **1** V
